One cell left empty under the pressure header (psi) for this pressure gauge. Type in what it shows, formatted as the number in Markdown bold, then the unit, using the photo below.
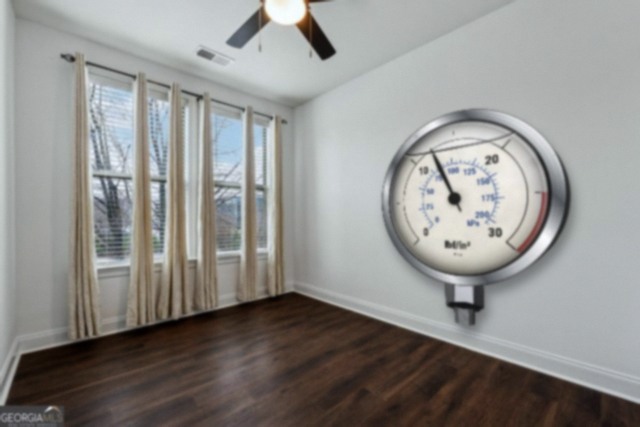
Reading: **12.5** psi
